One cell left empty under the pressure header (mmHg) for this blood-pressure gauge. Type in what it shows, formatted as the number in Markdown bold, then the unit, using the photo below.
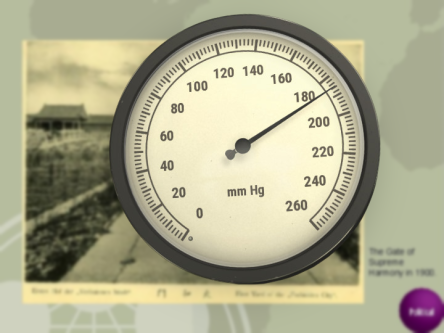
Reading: **186** mmHg
